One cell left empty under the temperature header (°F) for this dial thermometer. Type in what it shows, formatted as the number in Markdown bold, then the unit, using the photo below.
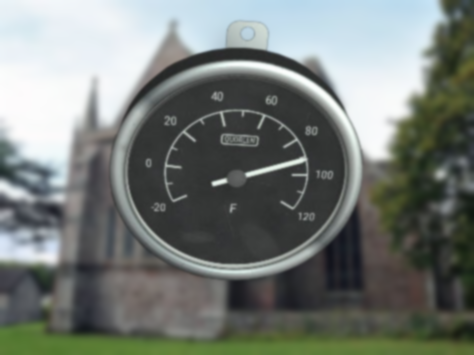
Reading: **90** °F
